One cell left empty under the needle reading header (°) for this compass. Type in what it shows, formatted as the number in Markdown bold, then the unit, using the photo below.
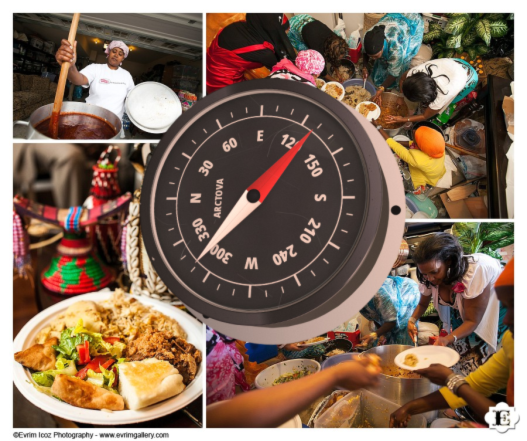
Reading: **130** °
